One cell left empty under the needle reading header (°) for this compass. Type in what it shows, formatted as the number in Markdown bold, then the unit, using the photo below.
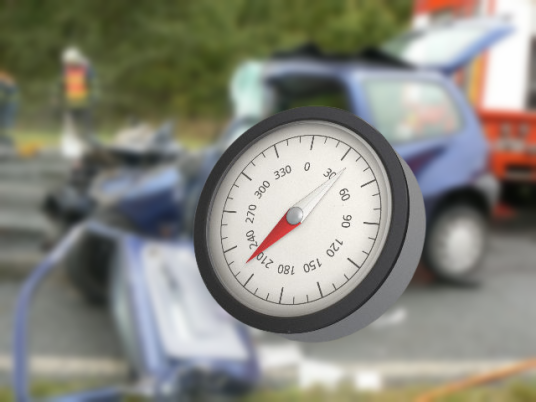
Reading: **220** °
